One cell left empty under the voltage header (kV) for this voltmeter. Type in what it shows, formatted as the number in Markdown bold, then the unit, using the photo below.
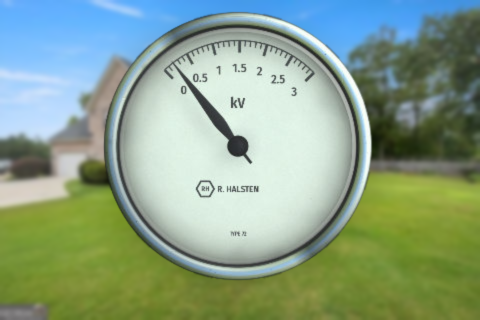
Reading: **0.2** kV
